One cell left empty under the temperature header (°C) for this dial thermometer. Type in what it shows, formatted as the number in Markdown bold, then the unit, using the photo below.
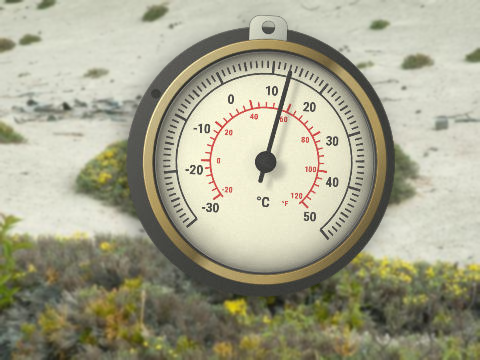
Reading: **13** °C
